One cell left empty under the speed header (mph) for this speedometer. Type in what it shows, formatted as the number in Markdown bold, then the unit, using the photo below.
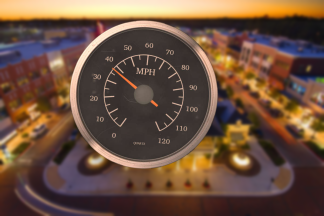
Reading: **37.5** mph
